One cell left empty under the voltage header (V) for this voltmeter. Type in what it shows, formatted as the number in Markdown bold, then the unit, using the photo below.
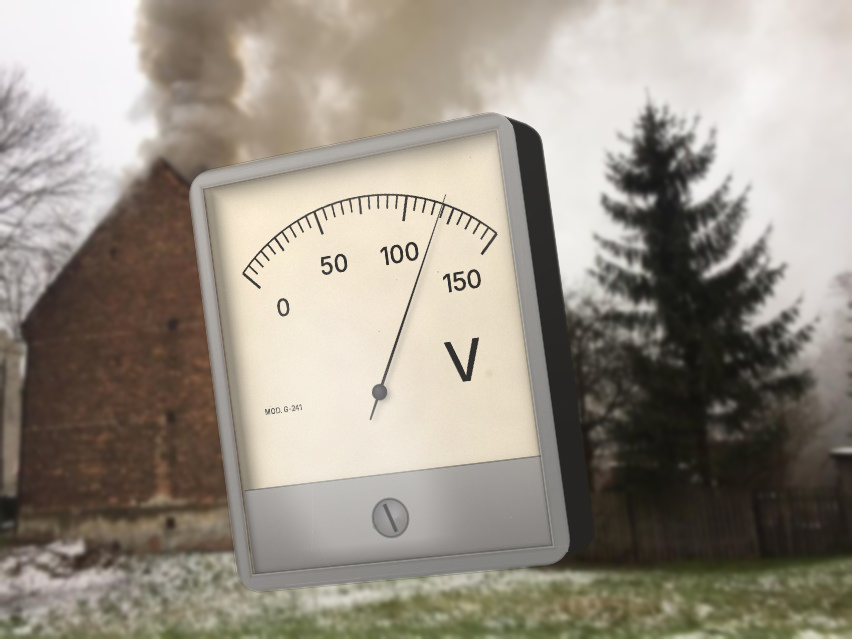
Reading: **120** V
